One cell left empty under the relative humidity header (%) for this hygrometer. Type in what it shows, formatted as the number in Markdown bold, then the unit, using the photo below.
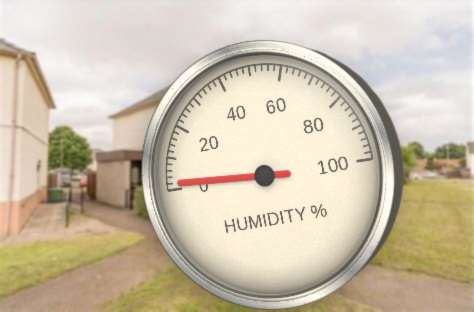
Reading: **2** %
